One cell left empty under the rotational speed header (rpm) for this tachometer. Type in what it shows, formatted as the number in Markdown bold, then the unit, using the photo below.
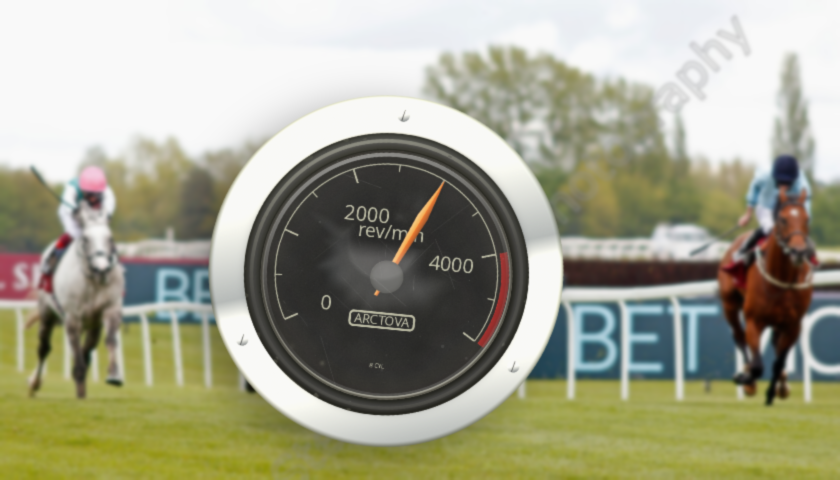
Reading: **3000** rpm
